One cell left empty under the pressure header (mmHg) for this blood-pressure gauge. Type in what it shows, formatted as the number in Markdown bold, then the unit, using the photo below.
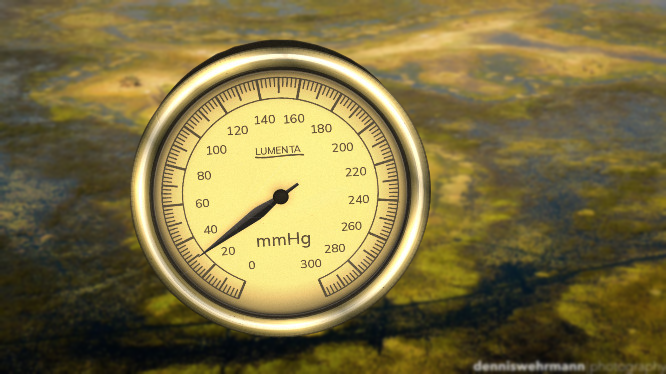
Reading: **30** mmHg
